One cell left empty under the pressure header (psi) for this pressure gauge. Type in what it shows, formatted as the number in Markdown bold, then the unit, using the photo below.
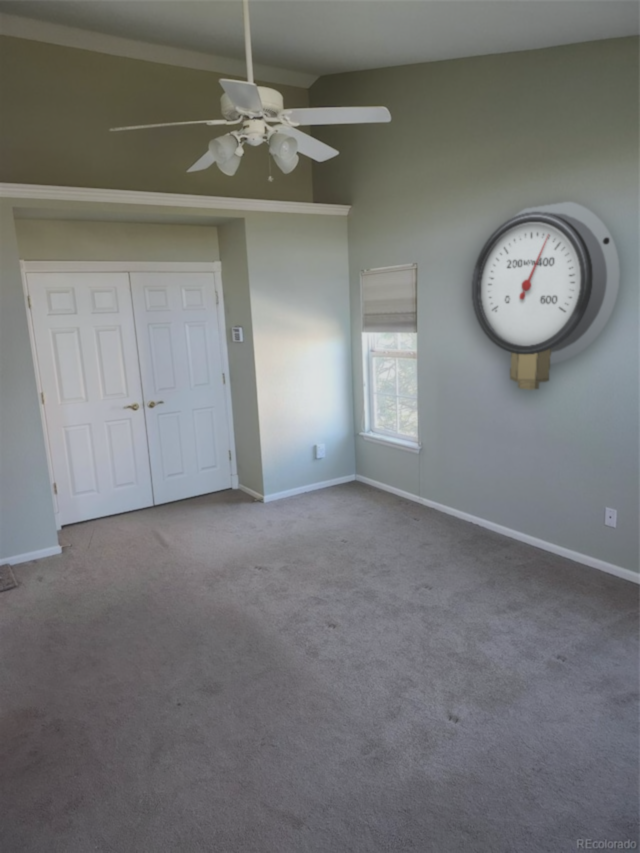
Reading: **360** psi
